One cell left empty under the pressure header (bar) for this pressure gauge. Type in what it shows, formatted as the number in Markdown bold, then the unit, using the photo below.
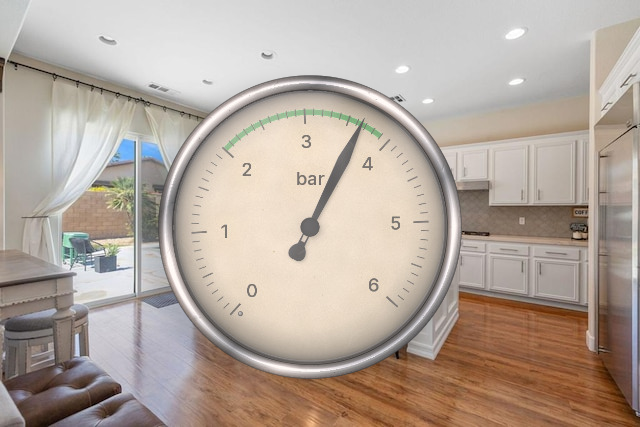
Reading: **3.65** bar
